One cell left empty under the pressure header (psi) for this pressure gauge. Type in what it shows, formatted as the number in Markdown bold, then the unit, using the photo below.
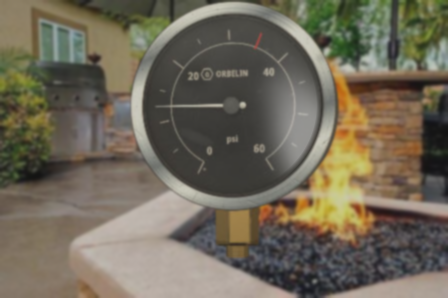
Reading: **12.5** psi
